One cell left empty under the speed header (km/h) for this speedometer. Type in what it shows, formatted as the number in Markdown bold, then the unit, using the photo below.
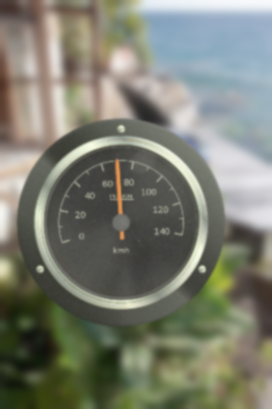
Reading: **70** km/h
